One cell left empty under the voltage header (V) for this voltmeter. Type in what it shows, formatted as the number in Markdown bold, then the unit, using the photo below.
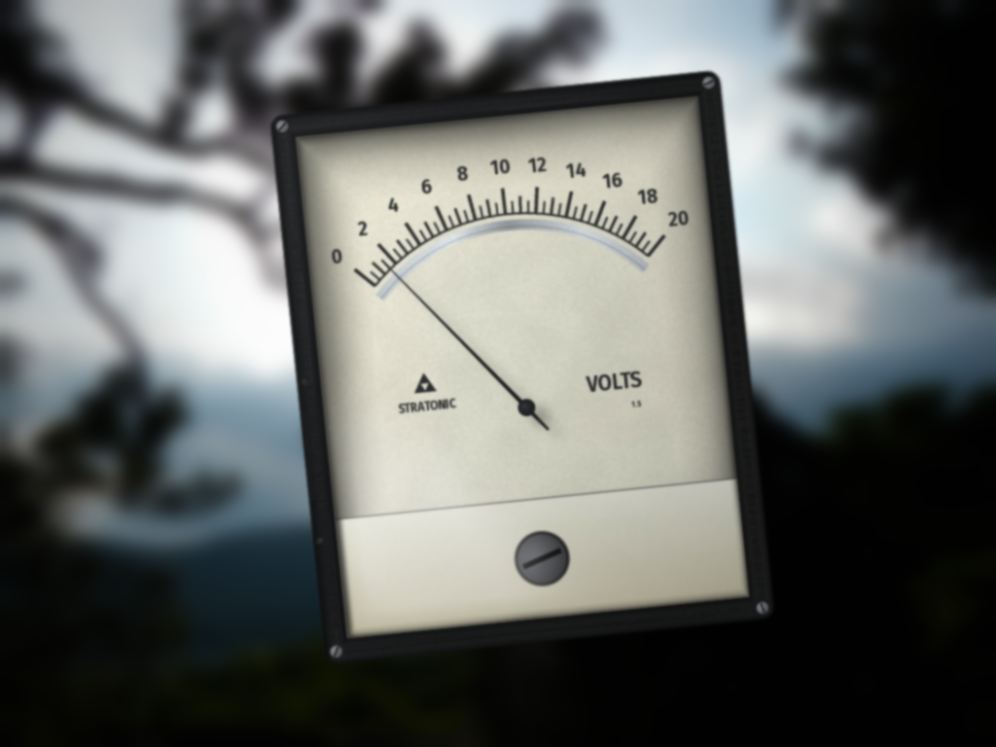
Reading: **1.5** V
